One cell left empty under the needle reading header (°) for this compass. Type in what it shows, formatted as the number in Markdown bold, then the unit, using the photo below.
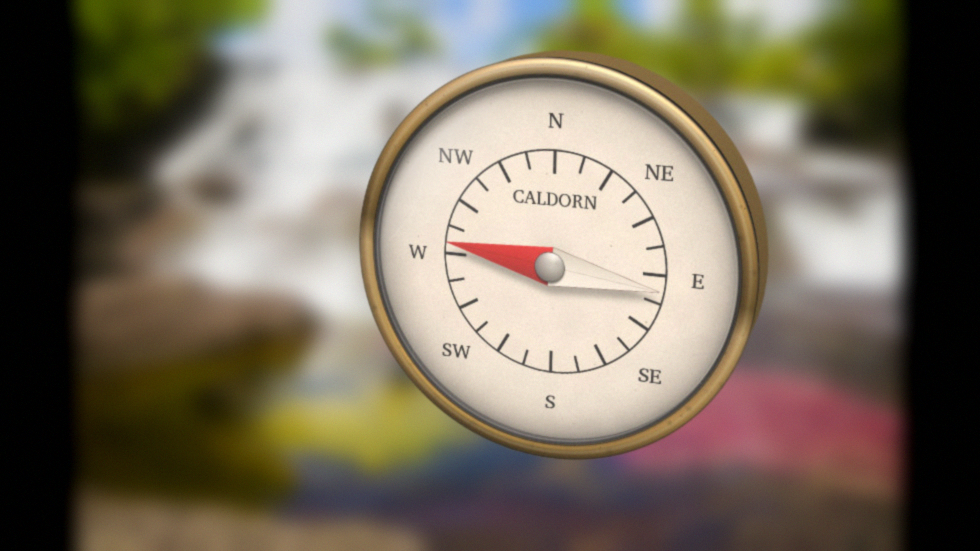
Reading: **277.5** °
